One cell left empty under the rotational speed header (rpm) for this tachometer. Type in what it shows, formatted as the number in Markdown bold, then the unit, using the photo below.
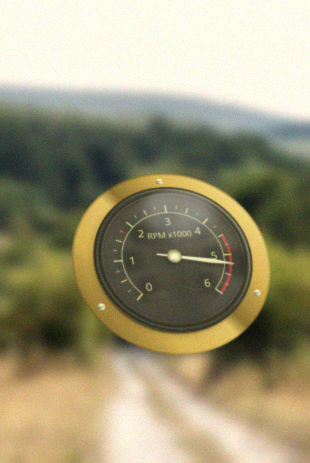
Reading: **5250** rpm
